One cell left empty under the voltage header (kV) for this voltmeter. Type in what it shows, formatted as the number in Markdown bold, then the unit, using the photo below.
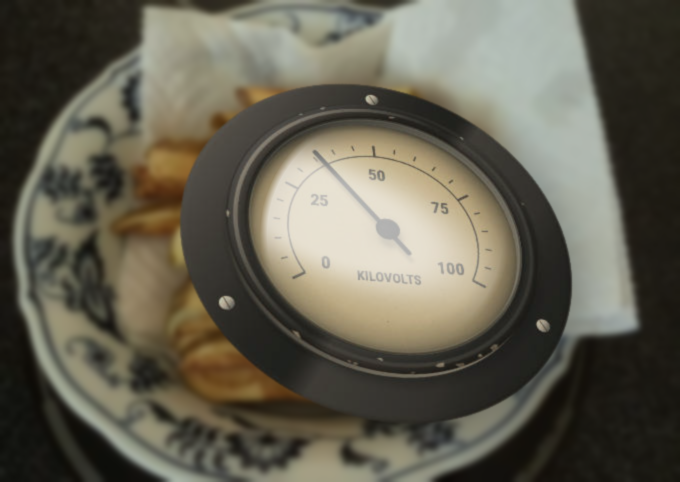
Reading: **35** kV
